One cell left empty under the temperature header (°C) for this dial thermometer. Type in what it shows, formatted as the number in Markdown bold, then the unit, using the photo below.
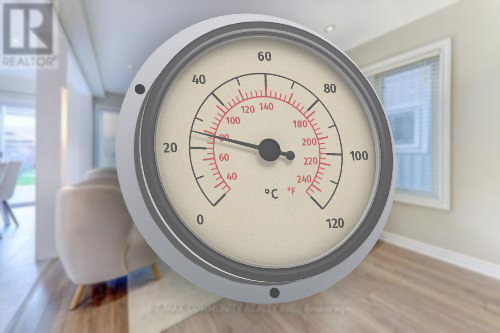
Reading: **25** °C
